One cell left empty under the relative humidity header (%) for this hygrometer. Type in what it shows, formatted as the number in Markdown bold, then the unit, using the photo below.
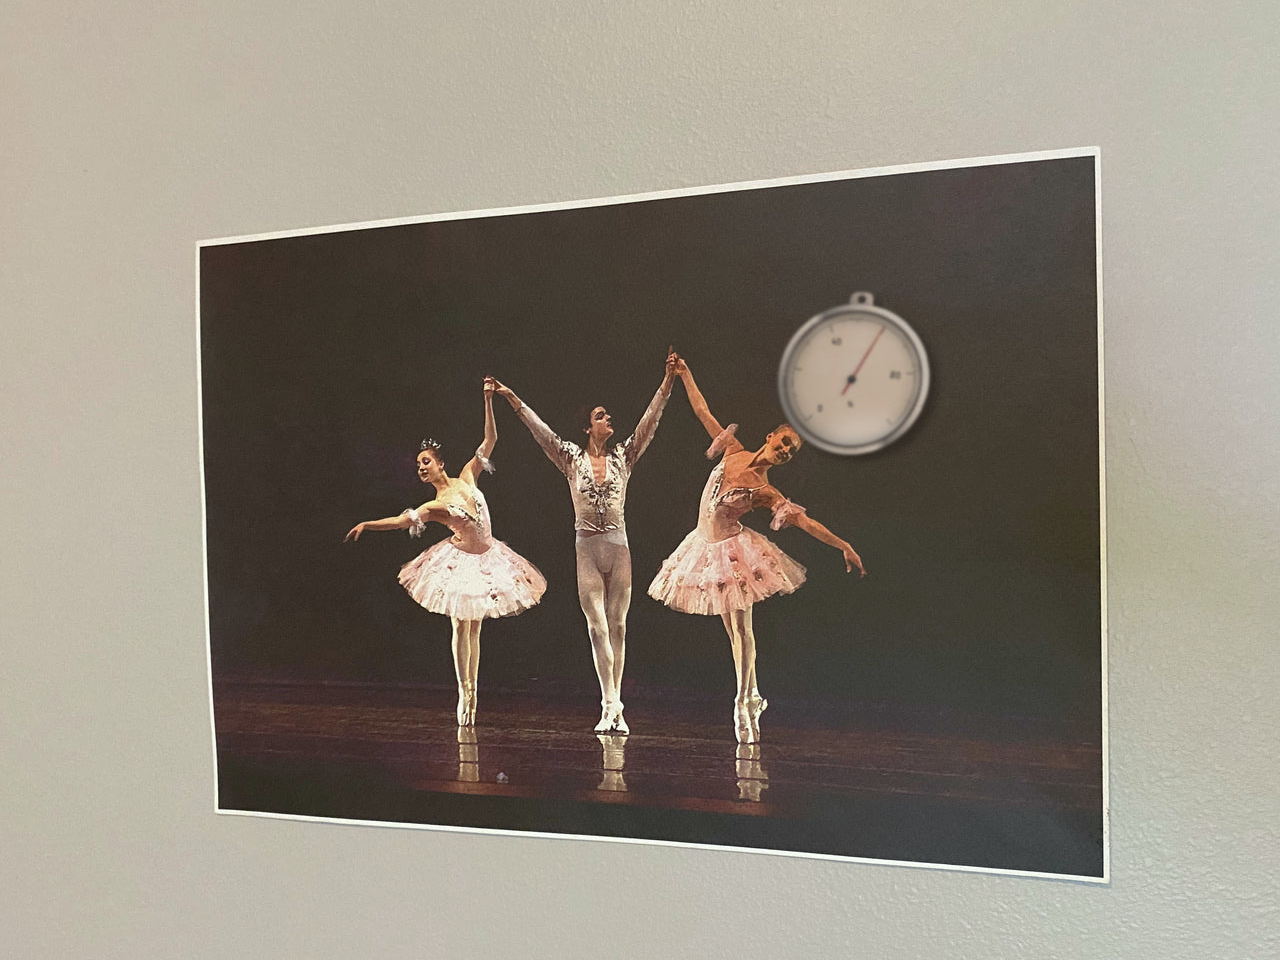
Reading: **60** %
